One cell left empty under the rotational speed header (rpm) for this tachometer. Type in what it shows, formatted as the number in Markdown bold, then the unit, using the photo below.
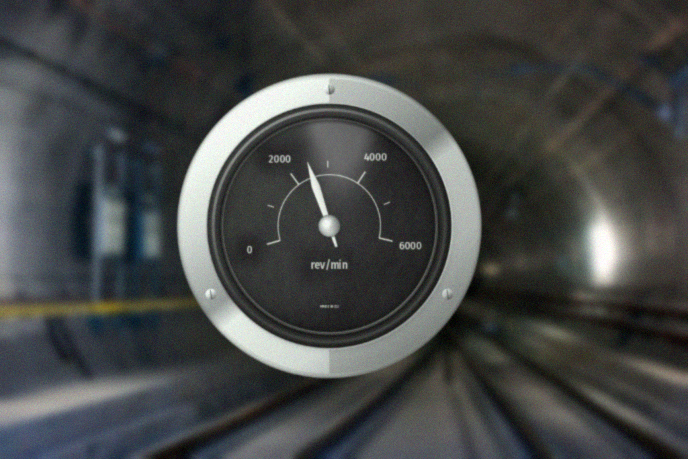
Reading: **2500** rpm
